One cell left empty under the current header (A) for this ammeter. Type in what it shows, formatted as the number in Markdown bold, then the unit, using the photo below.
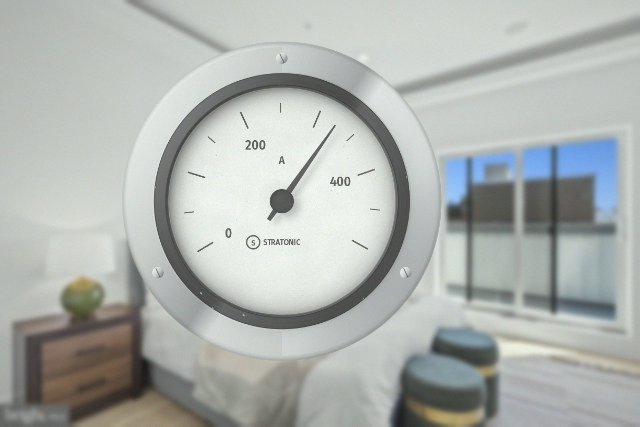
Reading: **325** A
